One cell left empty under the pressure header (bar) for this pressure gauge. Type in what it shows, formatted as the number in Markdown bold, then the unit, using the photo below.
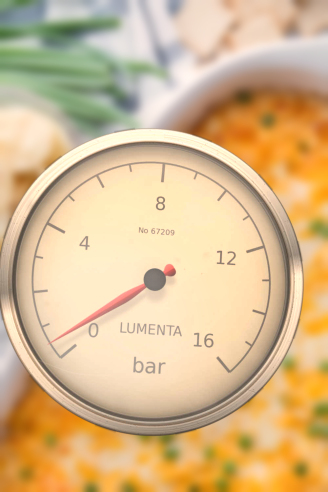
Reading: **0.5** bar
